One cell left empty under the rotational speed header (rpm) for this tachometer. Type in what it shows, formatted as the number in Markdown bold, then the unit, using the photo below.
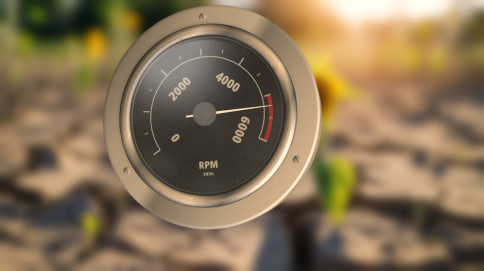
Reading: **5250** rpm
